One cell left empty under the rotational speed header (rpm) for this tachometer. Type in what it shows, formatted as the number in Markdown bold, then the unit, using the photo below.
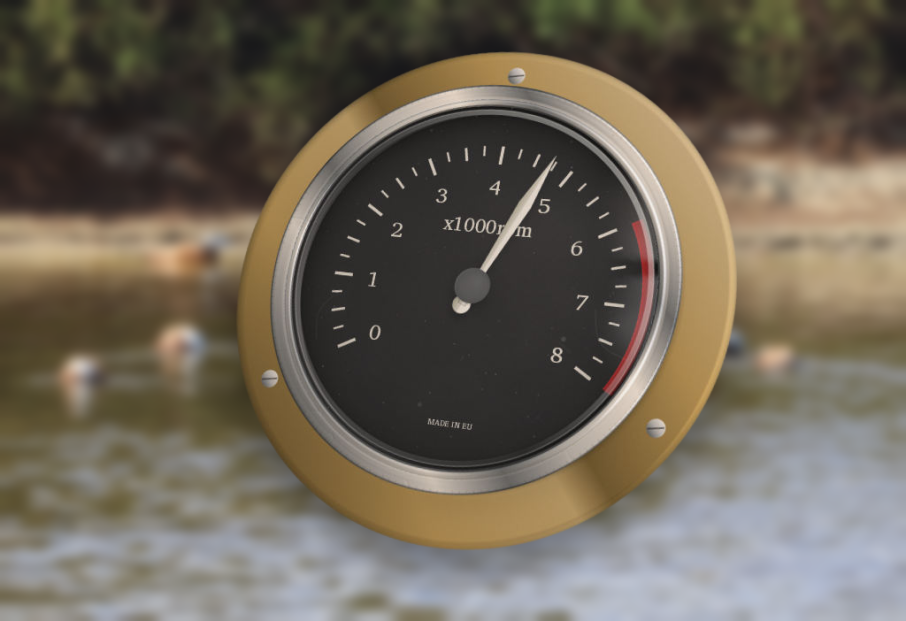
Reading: **4750** rpm
